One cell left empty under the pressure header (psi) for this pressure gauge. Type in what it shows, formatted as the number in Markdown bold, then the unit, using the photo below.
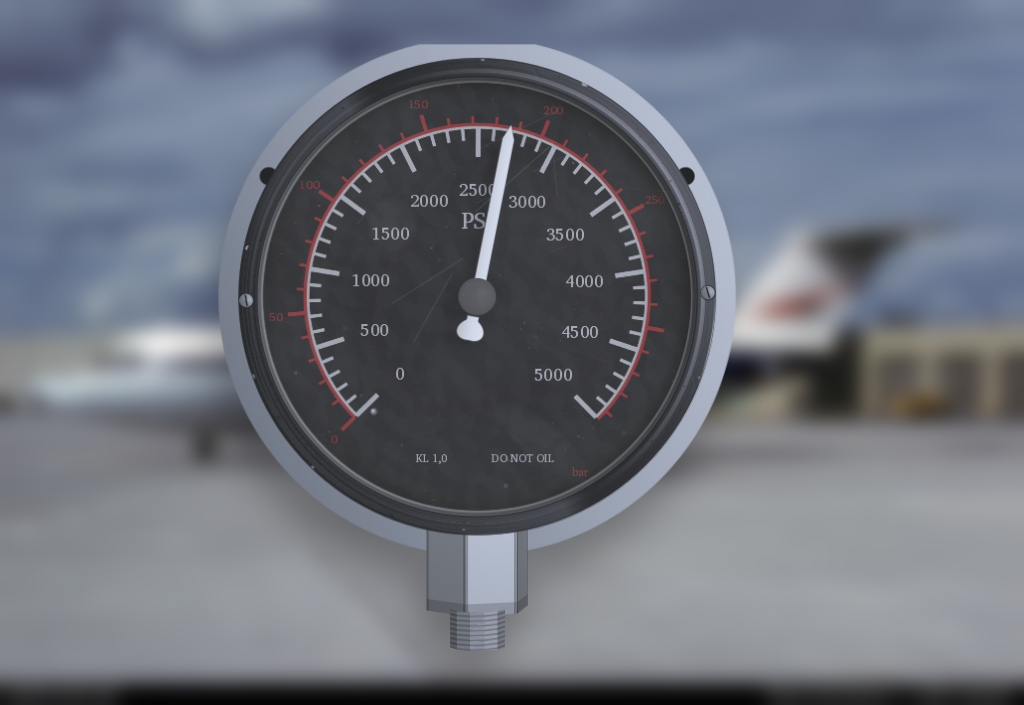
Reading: **2700** psi
